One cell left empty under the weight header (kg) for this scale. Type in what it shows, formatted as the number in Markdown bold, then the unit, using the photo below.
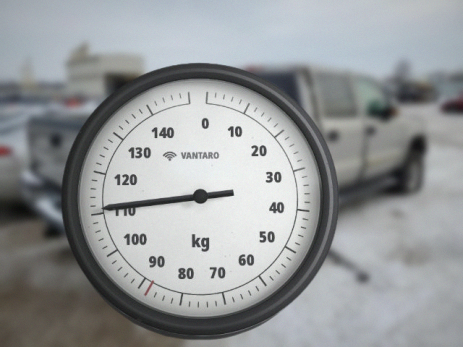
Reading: **111** kg
